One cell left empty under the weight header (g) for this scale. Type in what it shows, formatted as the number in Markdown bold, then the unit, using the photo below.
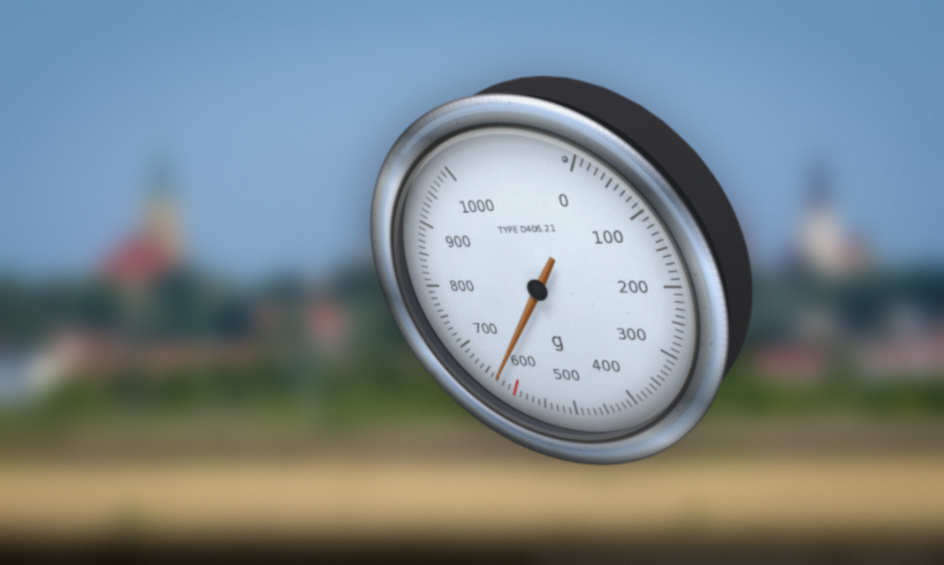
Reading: **630** g
